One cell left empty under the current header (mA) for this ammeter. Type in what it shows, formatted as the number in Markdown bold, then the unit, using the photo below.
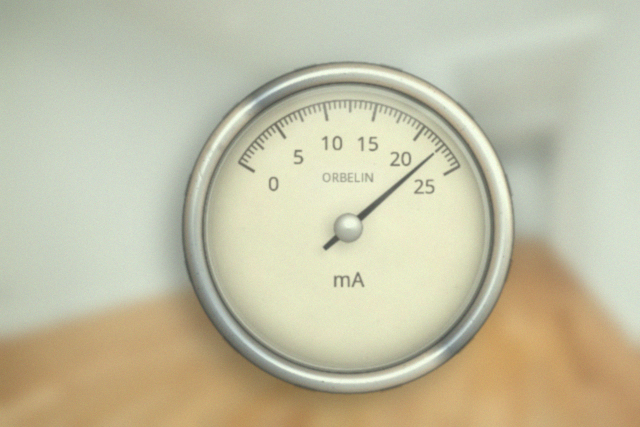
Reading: **22.5** mA
